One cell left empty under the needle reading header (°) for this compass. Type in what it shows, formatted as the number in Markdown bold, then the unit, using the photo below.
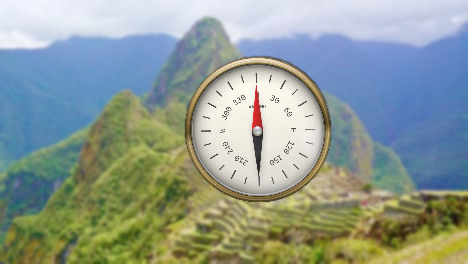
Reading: **0** °
